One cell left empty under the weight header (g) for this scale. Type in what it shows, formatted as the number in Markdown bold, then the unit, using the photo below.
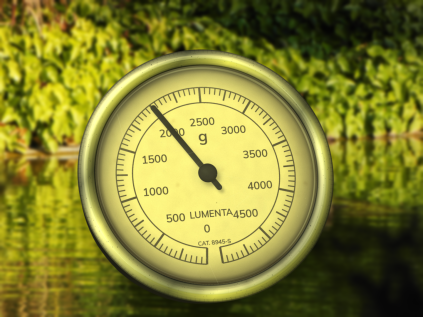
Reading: **2000** g
